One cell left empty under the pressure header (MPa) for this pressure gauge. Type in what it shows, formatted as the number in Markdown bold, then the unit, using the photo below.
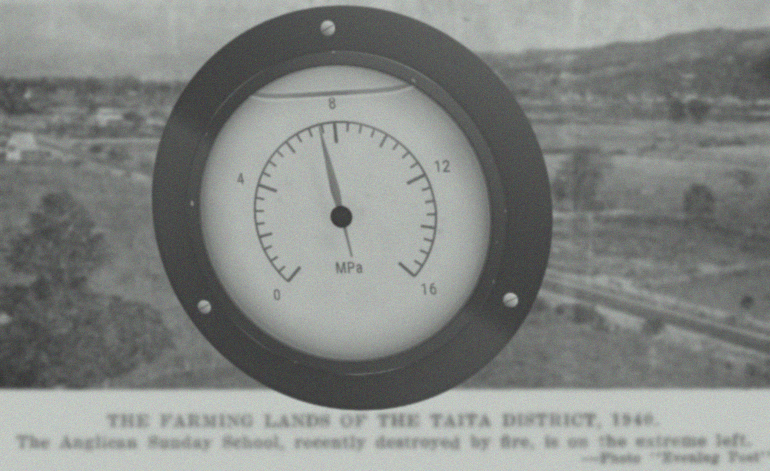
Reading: **7.5** MPa
